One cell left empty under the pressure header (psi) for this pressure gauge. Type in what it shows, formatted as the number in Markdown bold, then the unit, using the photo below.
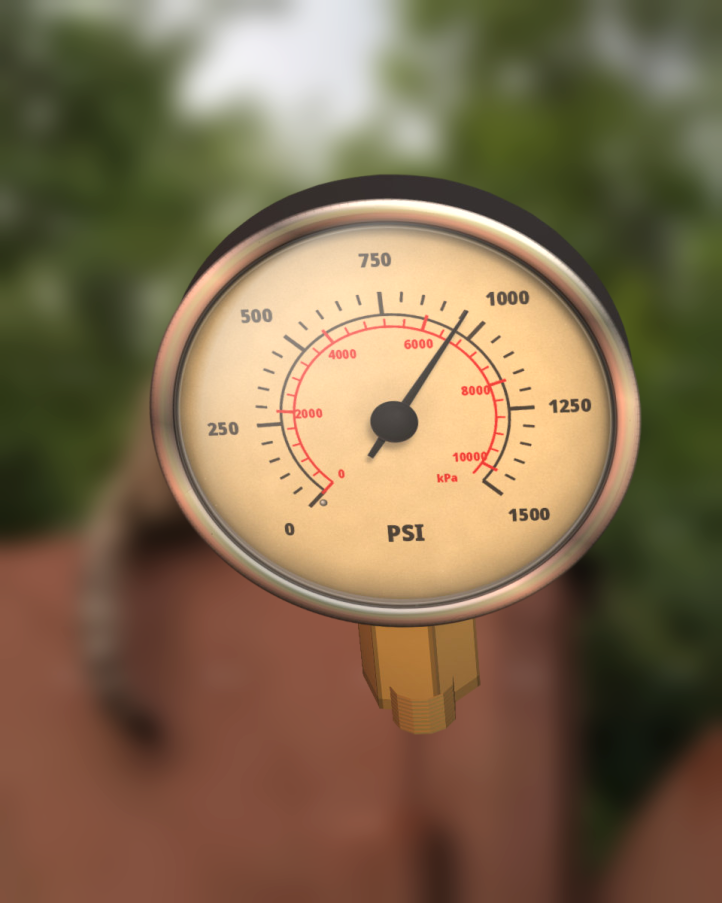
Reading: **950** psi
